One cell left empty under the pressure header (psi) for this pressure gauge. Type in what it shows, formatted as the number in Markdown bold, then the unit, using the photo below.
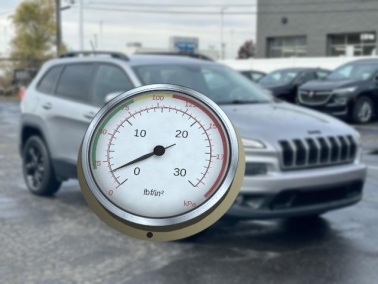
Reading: **2** psi
